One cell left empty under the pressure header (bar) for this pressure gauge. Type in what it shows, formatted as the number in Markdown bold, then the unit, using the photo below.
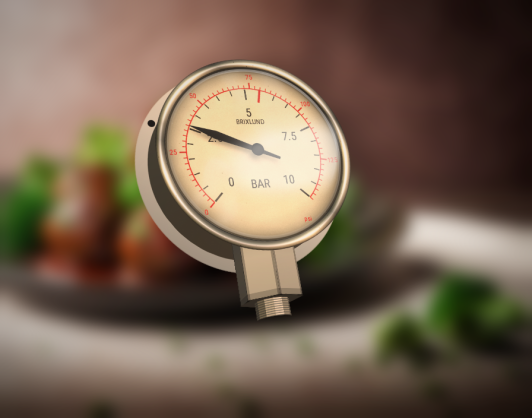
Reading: **2.5** bar
